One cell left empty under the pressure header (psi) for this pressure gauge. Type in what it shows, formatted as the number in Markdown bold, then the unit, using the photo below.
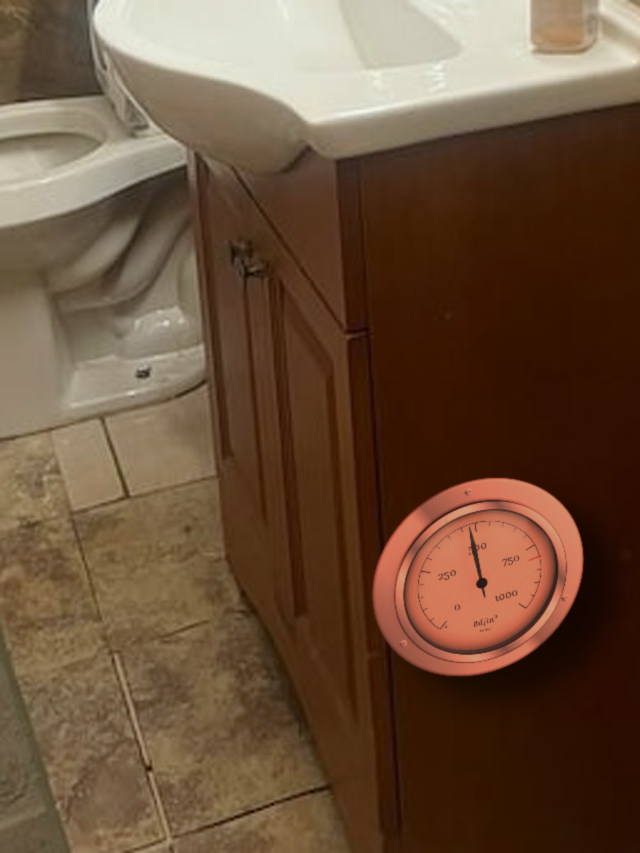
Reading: **475** psi
